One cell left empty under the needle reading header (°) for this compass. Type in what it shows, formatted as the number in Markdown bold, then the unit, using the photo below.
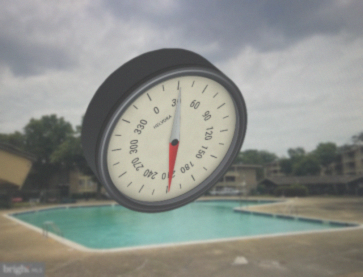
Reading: **210** °
